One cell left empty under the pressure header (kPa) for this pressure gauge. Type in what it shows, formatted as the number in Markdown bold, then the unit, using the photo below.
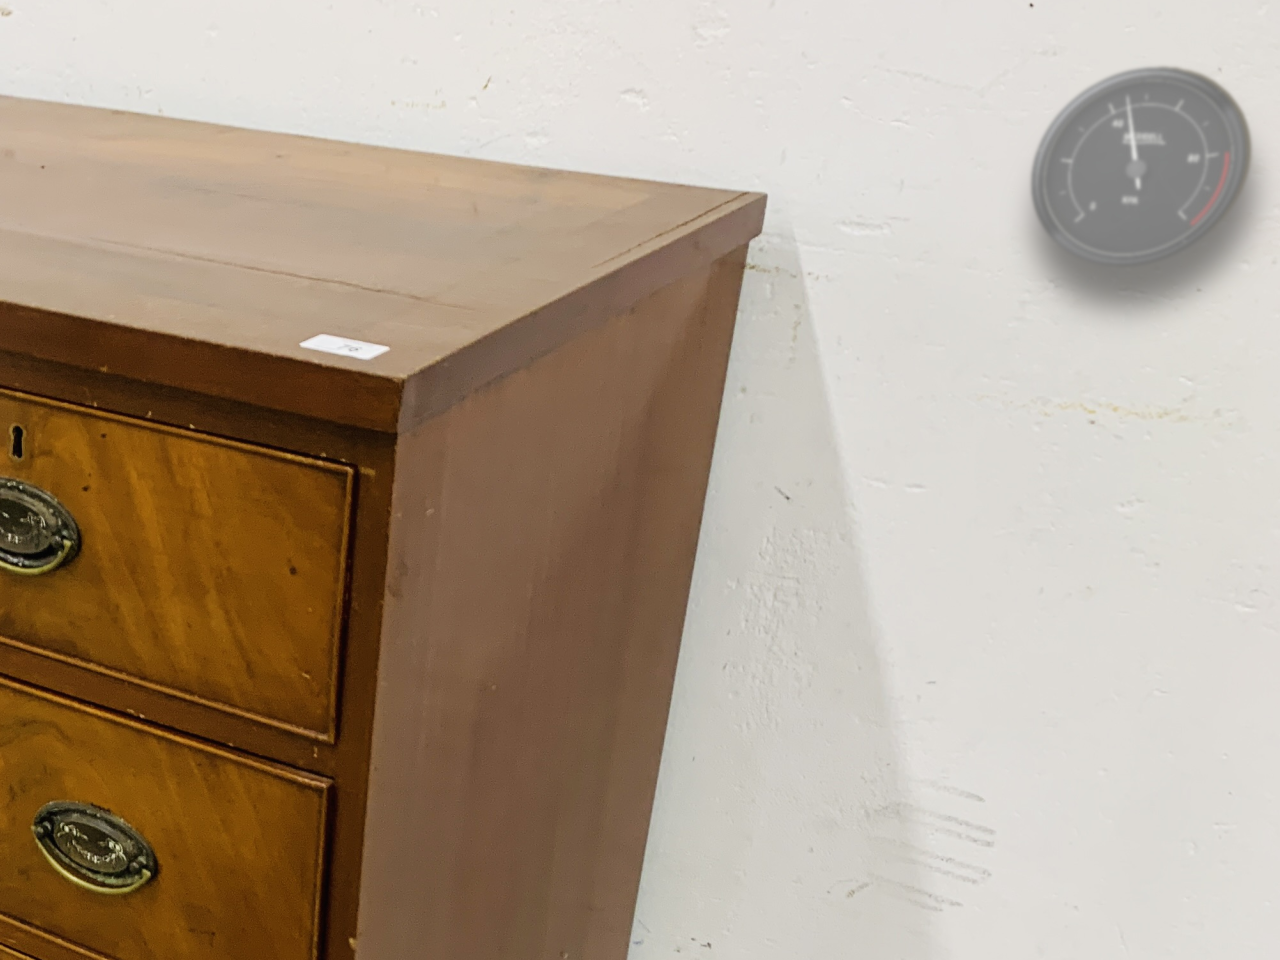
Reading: **45** kPa
